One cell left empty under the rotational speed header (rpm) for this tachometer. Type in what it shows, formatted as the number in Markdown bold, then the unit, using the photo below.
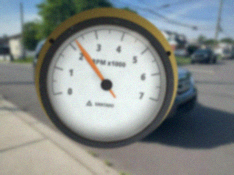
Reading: **2250** rpm
